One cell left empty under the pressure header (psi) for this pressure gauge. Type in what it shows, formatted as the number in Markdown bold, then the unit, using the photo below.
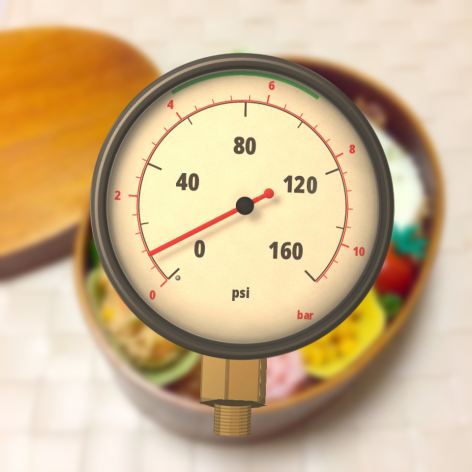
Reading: **10** psi
